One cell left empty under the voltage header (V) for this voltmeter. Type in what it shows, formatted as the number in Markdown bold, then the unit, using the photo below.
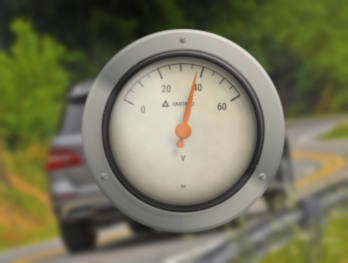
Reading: **37.5** V
